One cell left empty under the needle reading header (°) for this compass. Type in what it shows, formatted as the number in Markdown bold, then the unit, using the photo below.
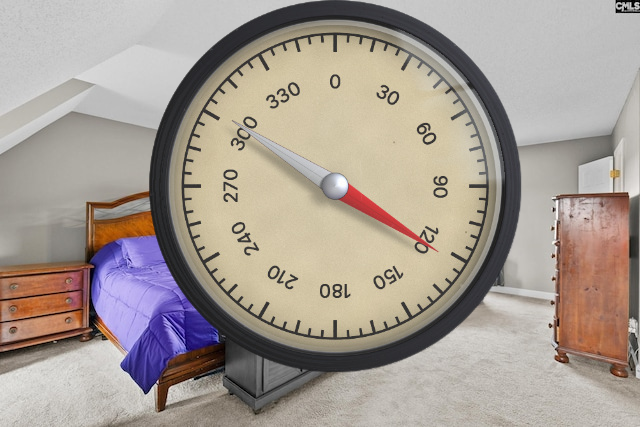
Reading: **122.5** °
